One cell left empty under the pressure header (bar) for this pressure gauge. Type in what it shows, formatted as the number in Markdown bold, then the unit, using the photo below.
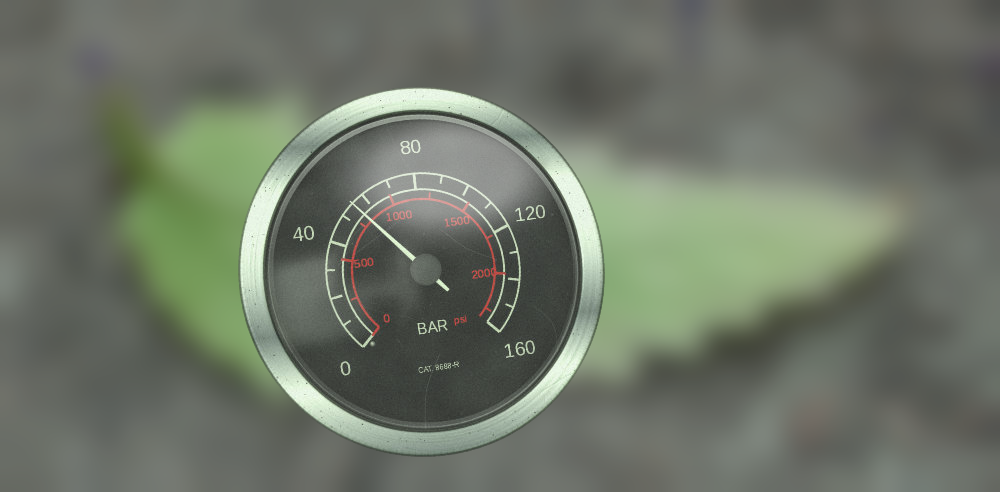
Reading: **55** bar
